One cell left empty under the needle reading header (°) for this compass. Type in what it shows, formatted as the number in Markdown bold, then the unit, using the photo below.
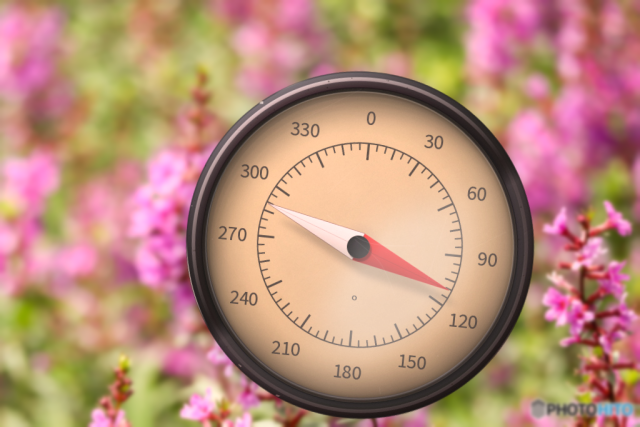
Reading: **110** °
